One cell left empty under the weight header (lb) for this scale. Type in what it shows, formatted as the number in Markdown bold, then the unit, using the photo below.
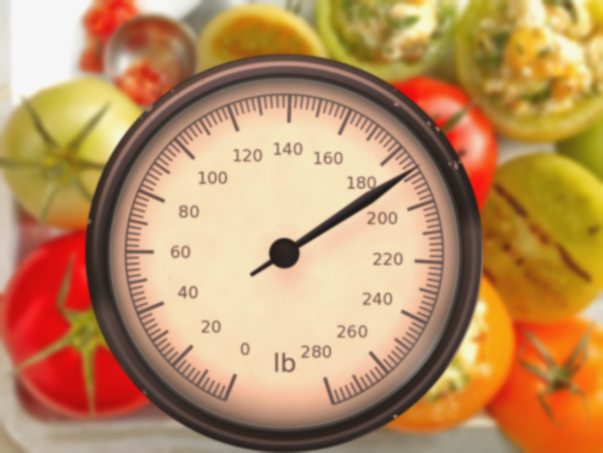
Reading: **188** lb
